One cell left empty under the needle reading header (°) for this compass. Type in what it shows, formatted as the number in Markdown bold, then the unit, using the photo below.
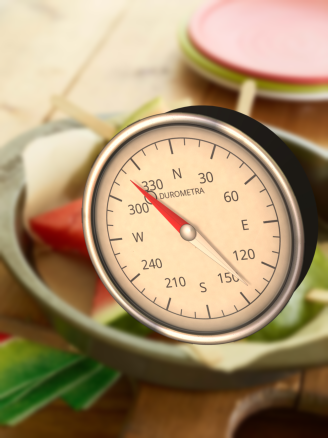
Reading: **320** °
